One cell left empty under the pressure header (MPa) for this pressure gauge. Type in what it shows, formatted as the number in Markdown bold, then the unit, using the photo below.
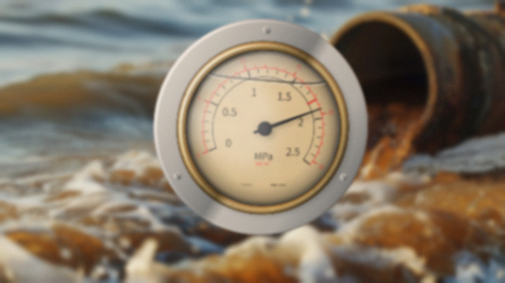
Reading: **1.9** MPa
